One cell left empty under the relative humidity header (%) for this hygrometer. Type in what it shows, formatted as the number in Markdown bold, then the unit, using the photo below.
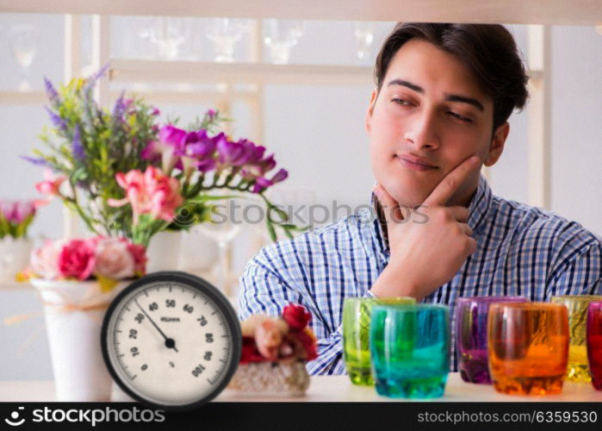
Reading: **35** %
